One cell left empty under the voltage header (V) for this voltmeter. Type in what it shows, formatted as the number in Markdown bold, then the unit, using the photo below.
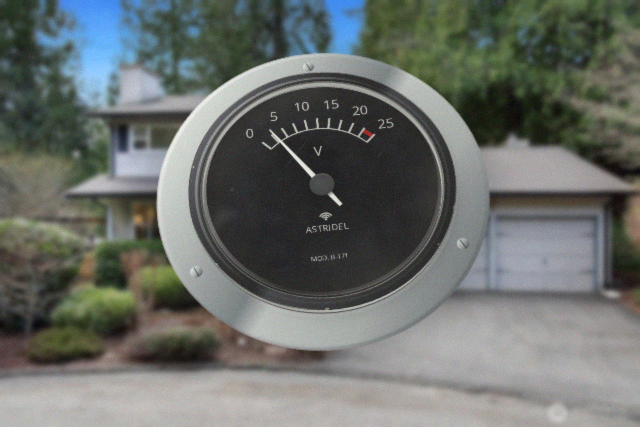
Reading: **2.5** V
